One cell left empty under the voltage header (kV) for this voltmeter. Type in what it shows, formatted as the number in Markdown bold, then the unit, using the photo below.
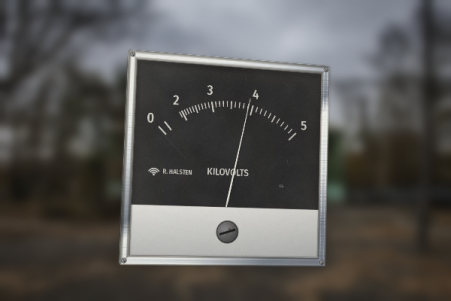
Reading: **3.9** kV
